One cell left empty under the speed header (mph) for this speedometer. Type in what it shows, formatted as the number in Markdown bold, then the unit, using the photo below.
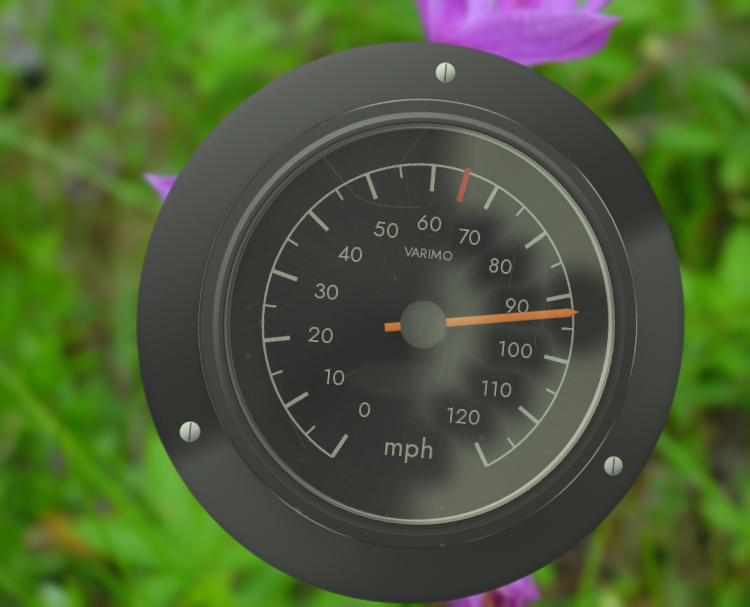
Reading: **92.5** mph
